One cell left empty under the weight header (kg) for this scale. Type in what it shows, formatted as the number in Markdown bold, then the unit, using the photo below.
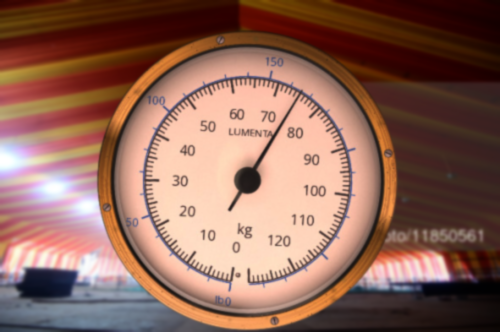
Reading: **75** kg
